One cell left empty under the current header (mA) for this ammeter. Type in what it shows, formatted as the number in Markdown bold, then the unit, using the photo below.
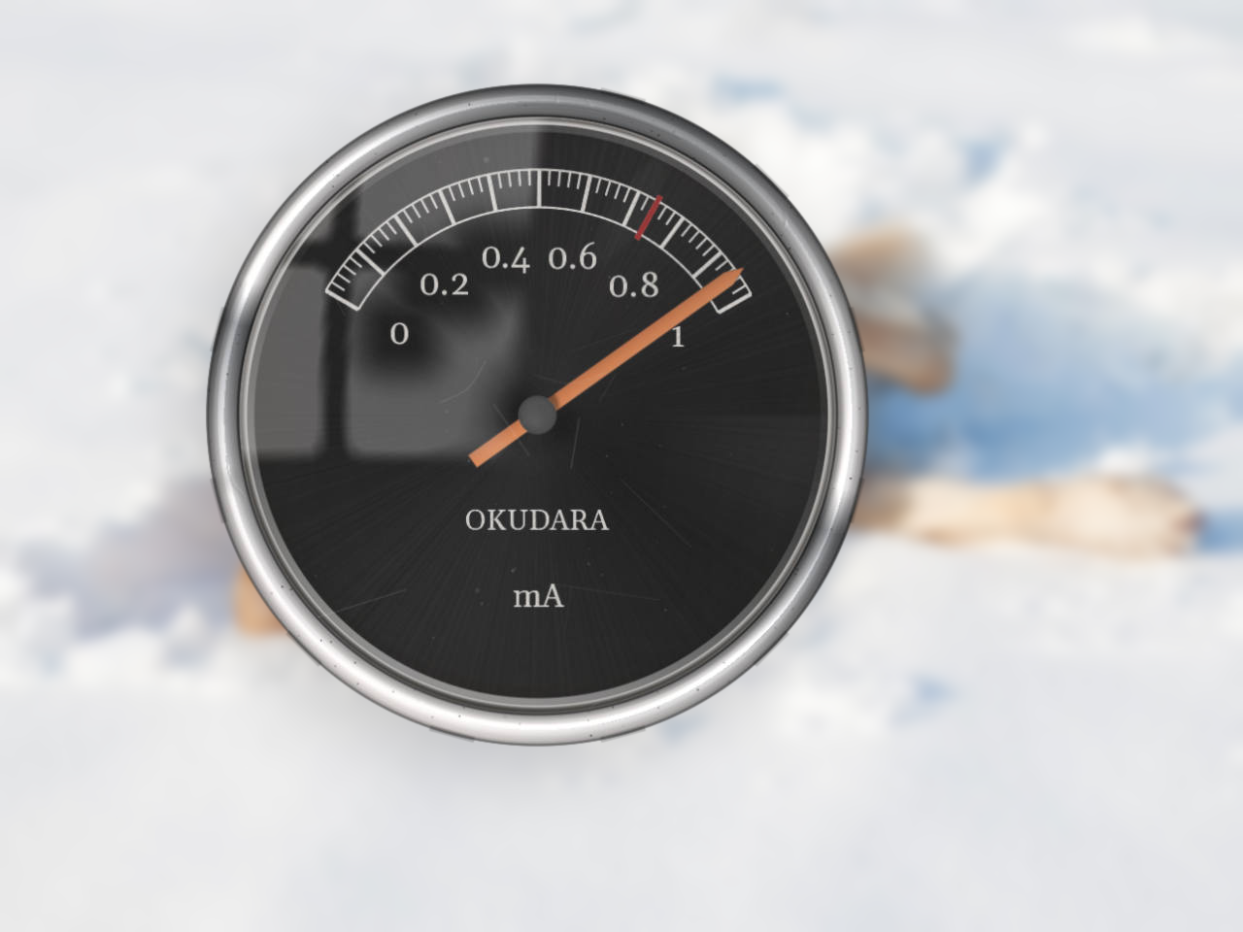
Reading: **0.95** mA
